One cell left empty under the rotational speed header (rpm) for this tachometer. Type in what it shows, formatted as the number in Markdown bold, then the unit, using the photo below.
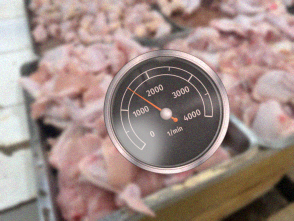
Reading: **1500** rpm
